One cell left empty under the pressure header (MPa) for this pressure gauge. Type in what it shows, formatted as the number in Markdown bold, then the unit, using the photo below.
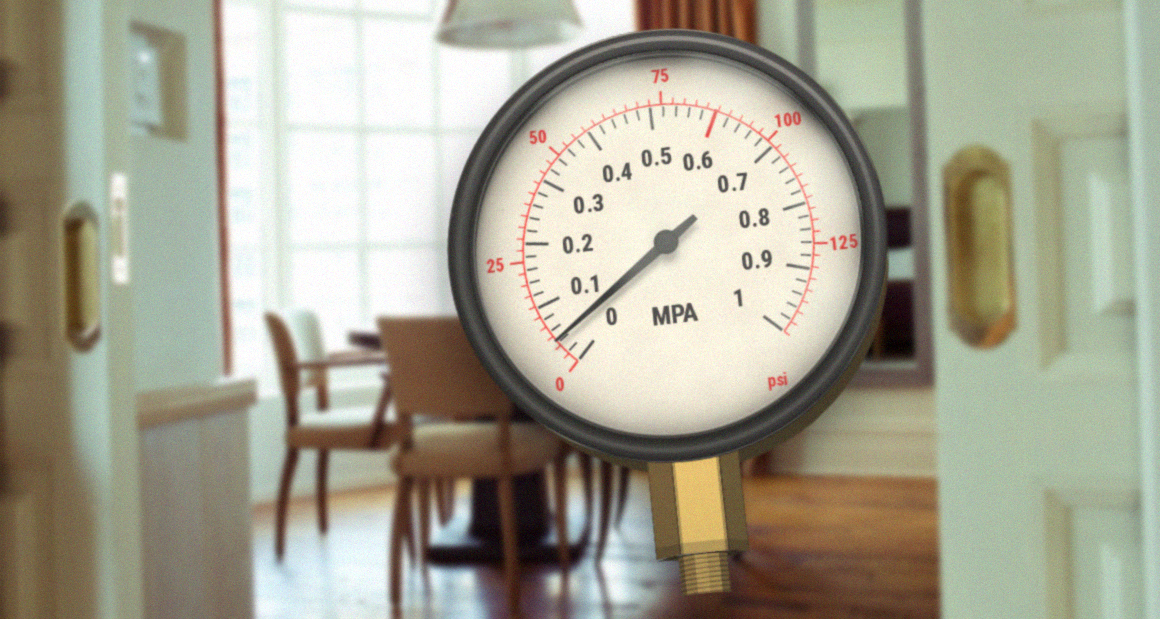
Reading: **0.04** MPa
